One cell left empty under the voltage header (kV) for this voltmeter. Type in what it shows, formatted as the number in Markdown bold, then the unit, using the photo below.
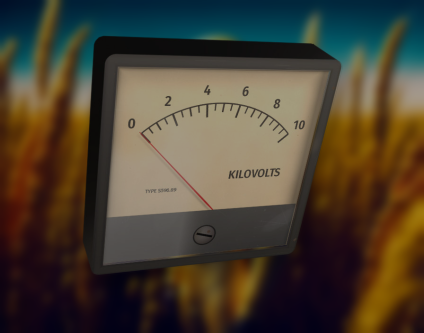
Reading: **0** kV
